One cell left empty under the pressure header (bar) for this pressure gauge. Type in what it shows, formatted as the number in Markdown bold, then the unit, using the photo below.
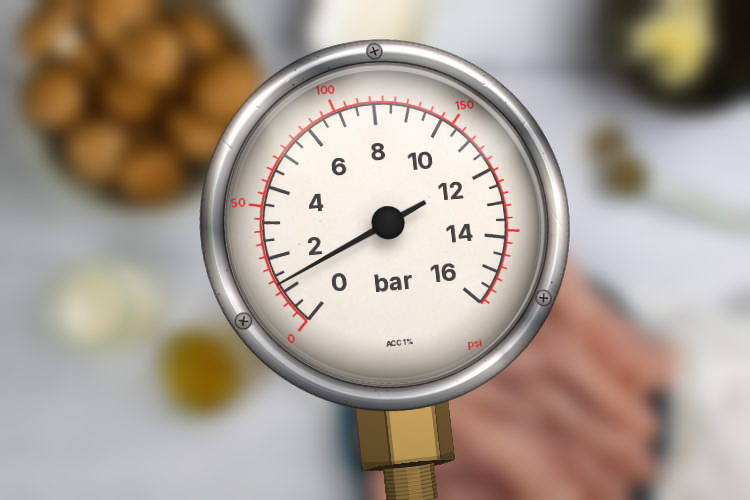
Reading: **1.25** bar
